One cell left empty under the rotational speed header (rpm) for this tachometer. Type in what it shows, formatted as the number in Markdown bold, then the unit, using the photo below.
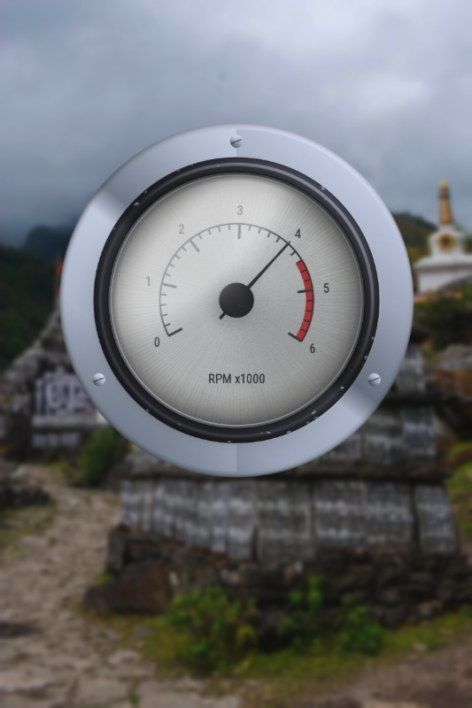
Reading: **4000** rpm
